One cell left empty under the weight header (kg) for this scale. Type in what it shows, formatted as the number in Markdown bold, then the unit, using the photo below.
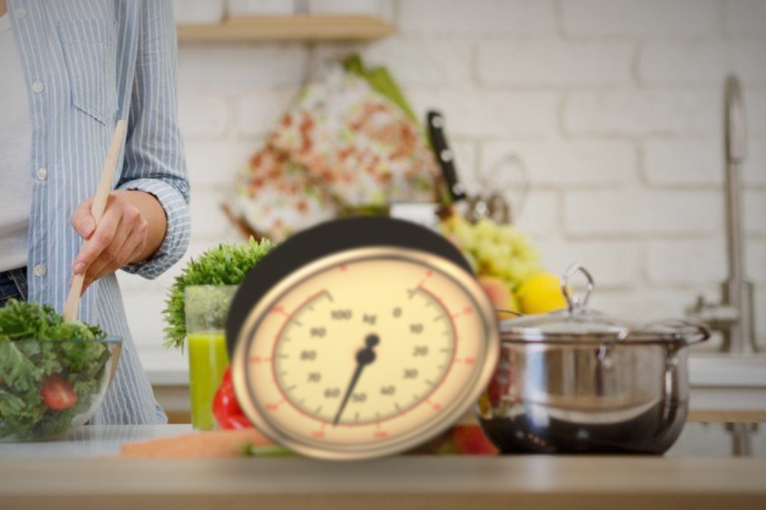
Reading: **55** kg
